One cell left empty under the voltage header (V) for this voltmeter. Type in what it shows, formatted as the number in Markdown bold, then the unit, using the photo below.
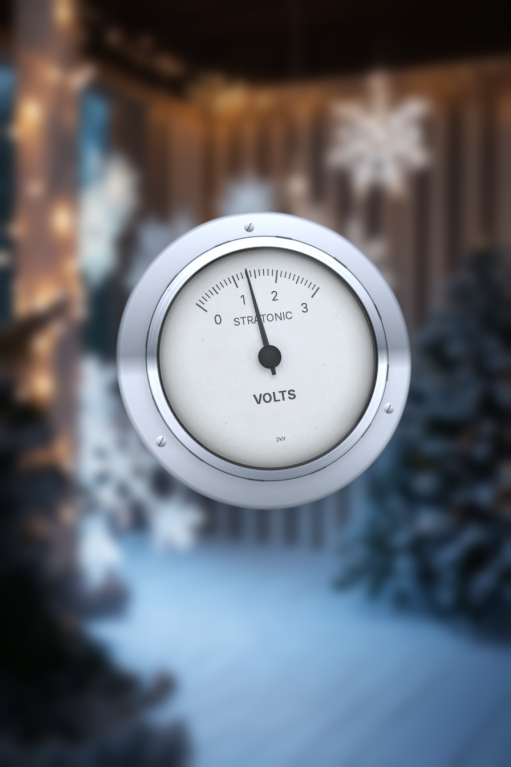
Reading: **1.3** V
